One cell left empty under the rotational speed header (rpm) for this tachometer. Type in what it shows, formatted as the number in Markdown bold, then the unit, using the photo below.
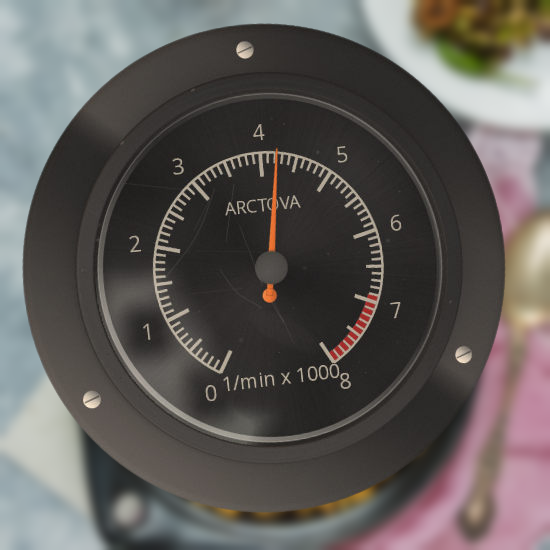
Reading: **4200** rpm
